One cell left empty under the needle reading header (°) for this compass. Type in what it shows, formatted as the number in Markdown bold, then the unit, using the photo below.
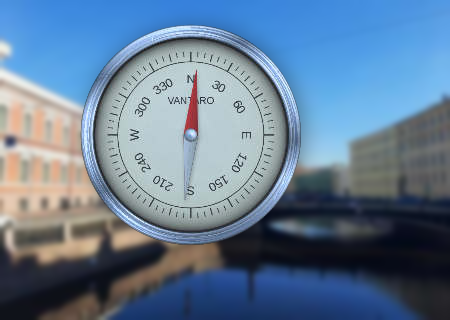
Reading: **5** °
